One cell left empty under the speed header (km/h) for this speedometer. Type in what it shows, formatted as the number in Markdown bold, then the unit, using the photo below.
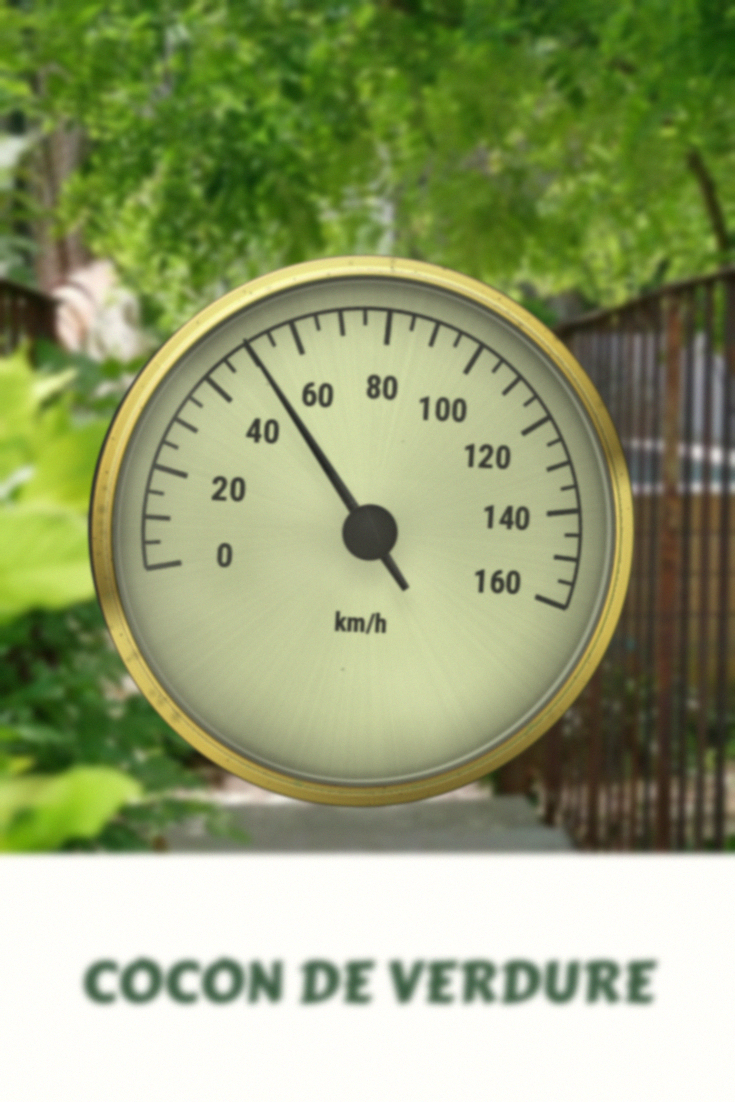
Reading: **50** km/h
